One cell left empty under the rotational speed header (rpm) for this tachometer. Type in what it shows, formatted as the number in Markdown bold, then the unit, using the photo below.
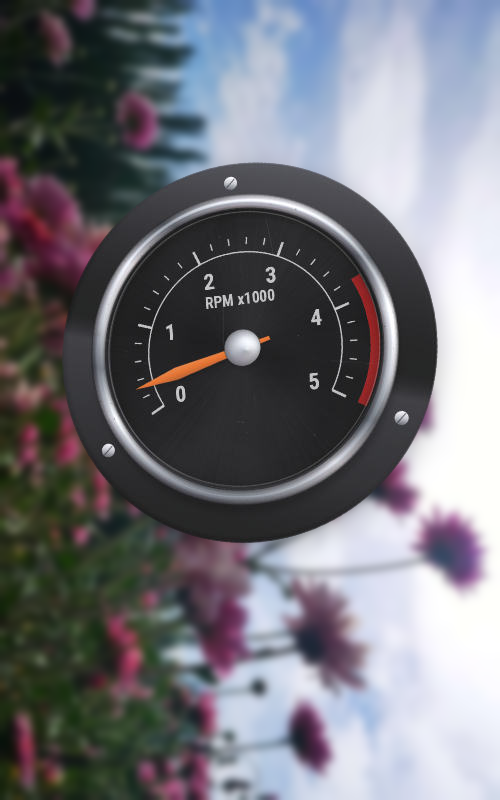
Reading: **300** rpm
